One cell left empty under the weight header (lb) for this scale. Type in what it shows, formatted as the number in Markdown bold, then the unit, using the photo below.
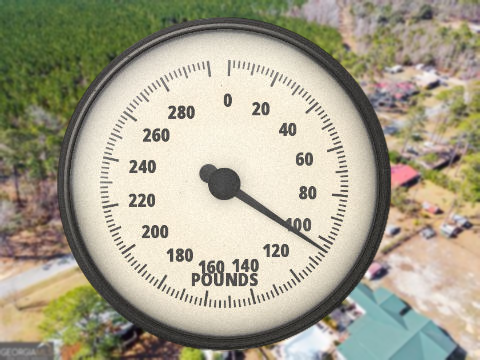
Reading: **104** lb
